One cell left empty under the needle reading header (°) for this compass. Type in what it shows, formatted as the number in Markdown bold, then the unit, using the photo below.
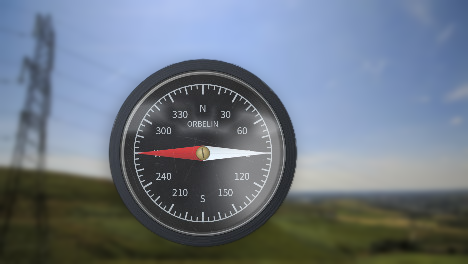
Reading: **270** °
